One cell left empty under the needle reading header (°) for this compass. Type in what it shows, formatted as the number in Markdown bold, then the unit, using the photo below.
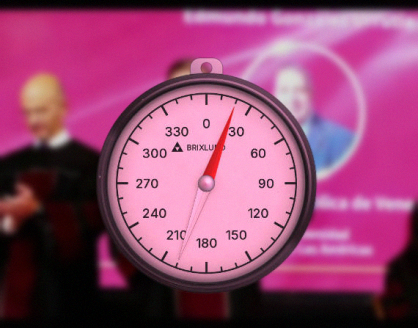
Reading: **20** °
